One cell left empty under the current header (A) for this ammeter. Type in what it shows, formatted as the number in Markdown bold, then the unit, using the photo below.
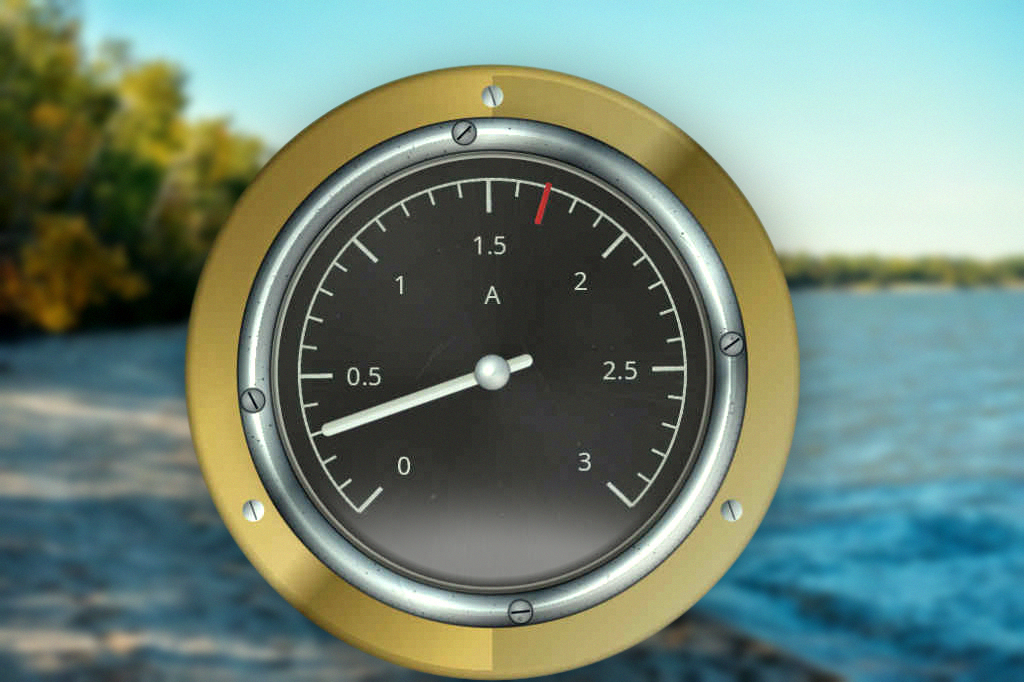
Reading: **0.3** A
